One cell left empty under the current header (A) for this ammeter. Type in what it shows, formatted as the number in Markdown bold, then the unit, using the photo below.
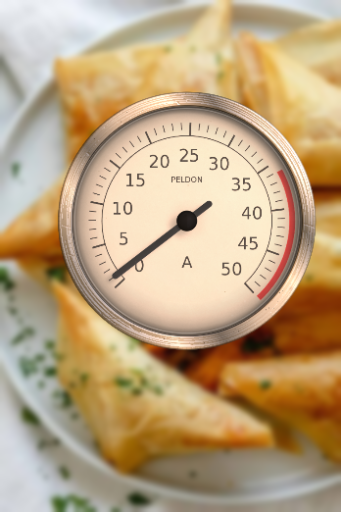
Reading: **1** A
